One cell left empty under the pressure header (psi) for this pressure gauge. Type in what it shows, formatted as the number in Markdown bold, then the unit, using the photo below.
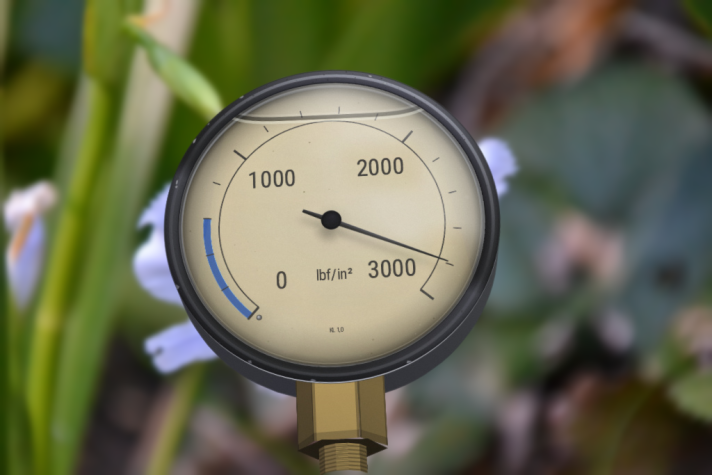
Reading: **2800** psi
